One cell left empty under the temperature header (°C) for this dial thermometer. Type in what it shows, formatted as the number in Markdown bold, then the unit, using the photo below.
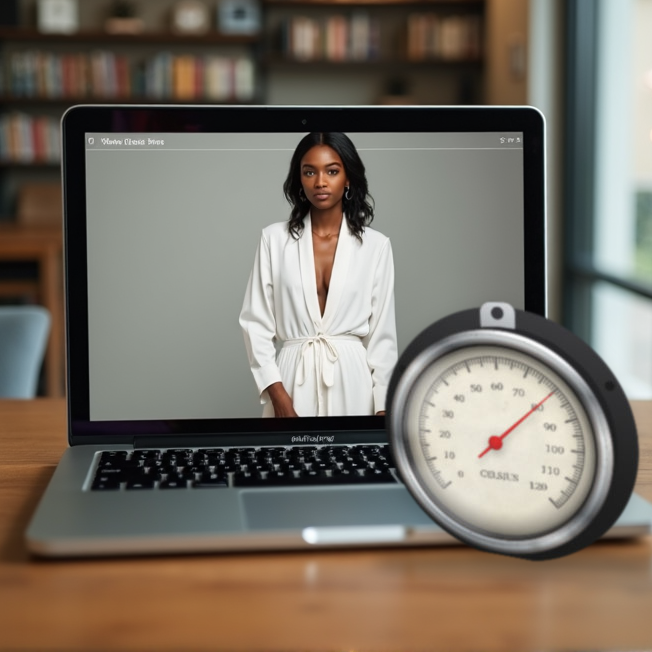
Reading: **80** °C
